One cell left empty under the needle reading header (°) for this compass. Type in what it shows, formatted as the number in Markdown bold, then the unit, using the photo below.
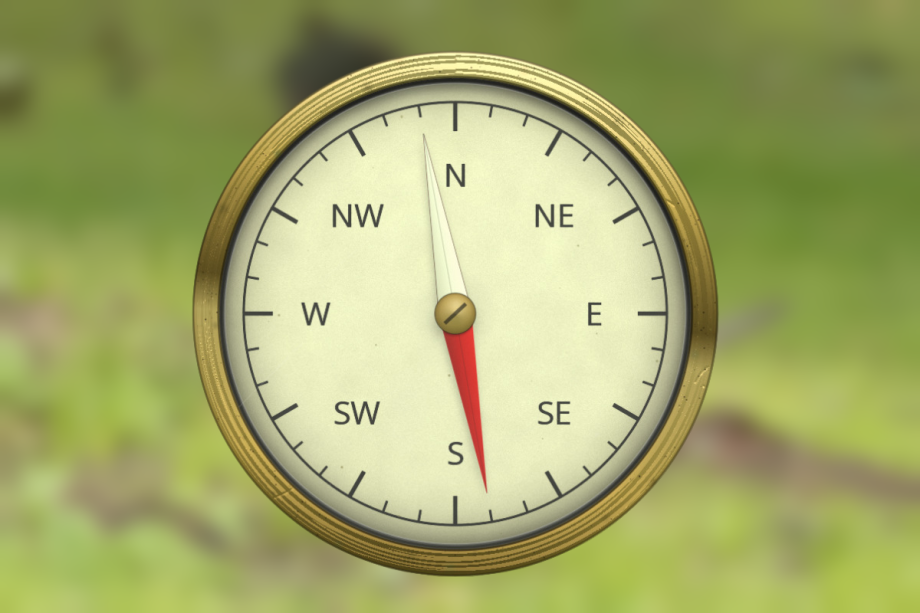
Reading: **170** °
